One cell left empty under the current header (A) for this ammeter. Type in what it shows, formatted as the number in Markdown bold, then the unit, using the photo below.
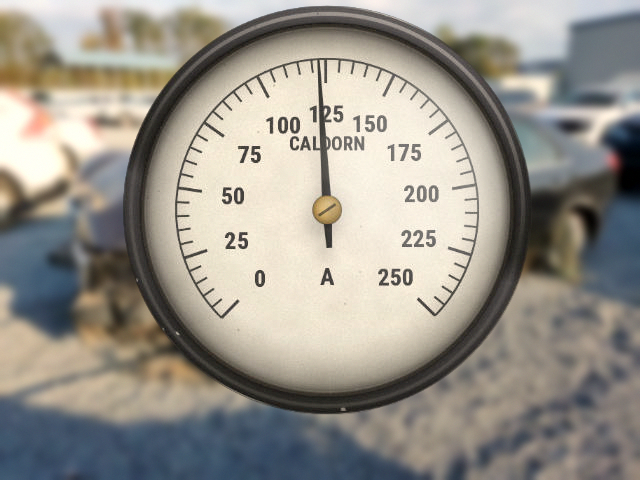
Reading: **122.5** A
